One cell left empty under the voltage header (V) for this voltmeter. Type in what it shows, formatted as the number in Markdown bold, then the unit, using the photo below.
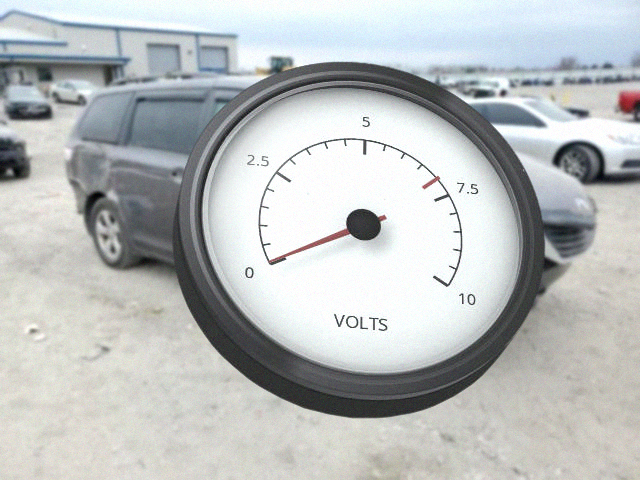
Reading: **0** V
